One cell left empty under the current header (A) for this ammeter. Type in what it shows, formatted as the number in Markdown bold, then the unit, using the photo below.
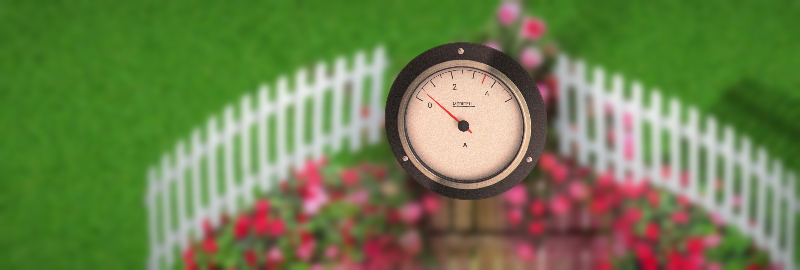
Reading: **0.5** A
